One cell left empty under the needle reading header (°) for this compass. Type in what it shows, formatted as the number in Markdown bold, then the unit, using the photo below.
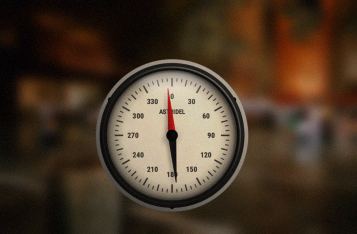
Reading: **355** °
